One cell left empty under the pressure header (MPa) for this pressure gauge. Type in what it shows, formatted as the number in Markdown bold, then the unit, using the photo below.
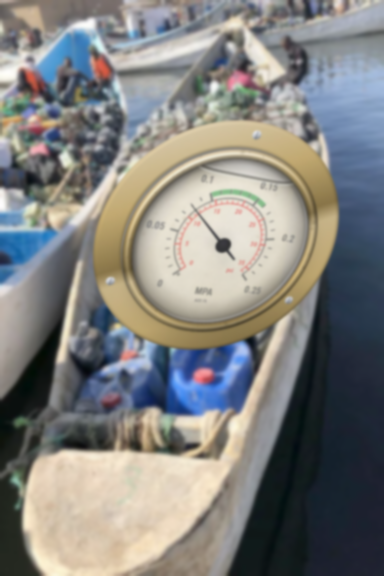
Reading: **0.08** MPa
